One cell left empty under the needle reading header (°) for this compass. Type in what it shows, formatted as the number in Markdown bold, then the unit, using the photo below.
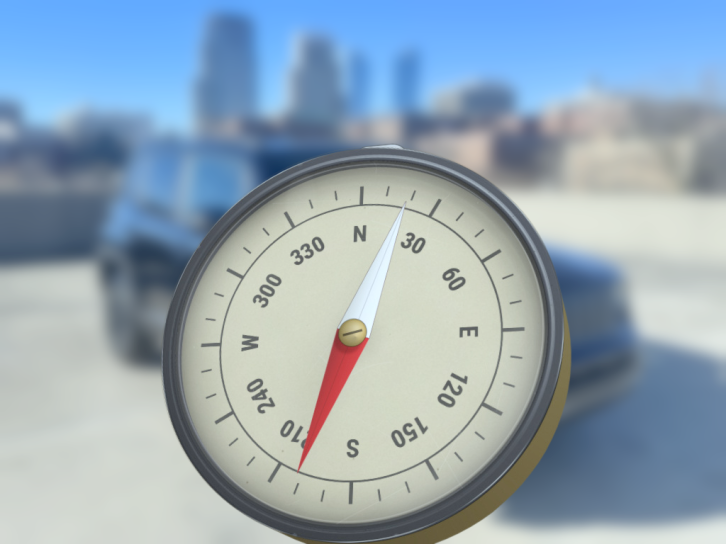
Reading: **200** °
